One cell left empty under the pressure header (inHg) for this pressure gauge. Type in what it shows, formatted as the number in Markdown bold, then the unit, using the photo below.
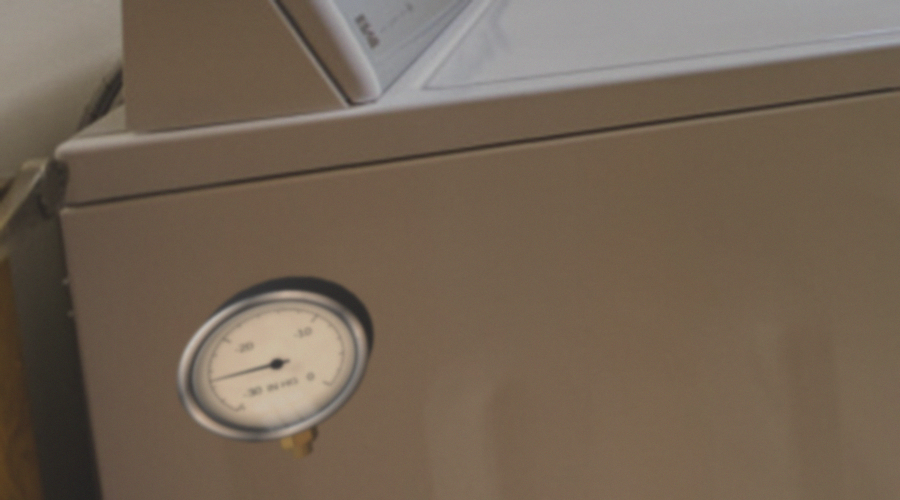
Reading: **-25** inHg
